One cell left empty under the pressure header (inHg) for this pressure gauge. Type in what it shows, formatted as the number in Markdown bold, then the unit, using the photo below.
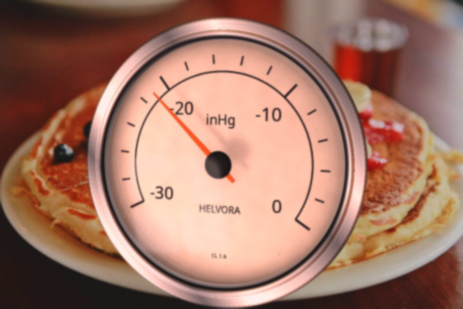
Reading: **-21** inHg
